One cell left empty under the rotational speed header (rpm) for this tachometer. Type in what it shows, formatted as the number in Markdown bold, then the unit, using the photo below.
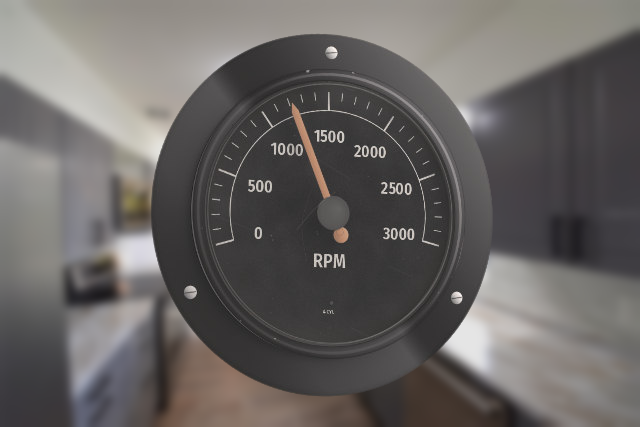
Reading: **1200** rpm
